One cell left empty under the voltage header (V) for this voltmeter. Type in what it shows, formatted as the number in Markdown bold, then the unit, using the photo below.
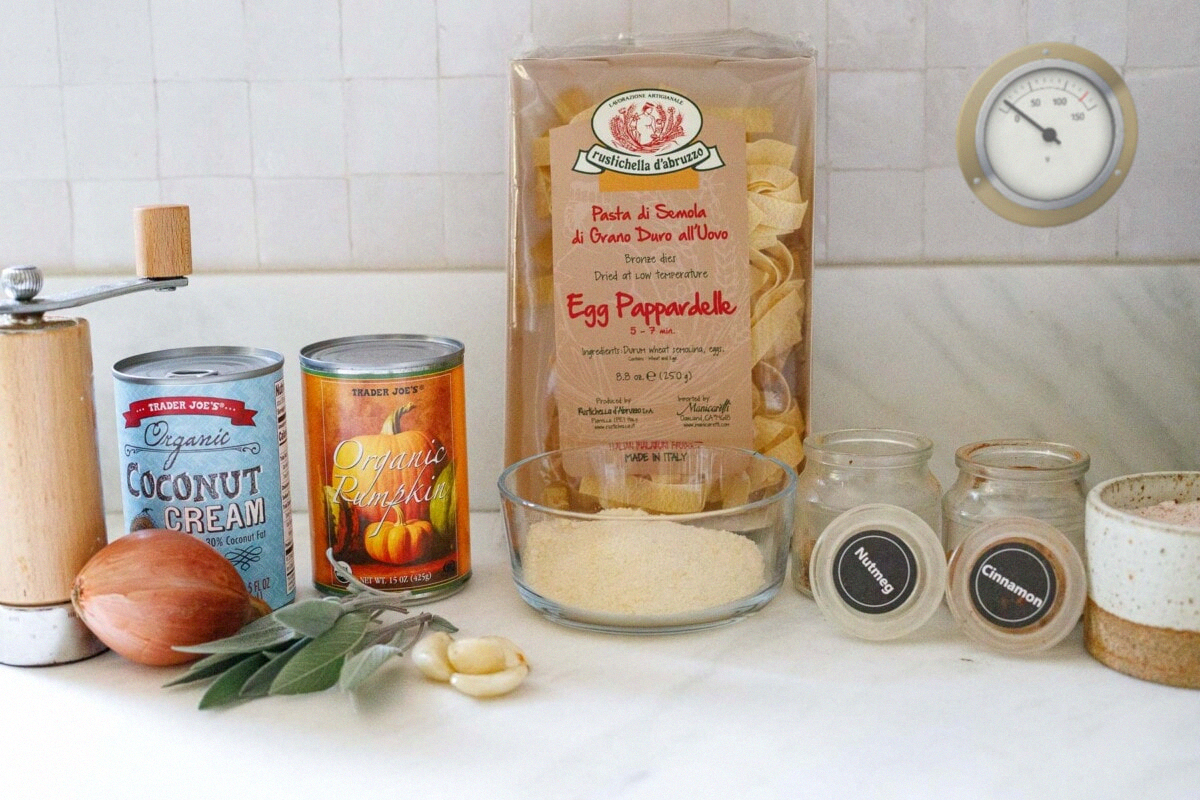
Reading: **10** V
